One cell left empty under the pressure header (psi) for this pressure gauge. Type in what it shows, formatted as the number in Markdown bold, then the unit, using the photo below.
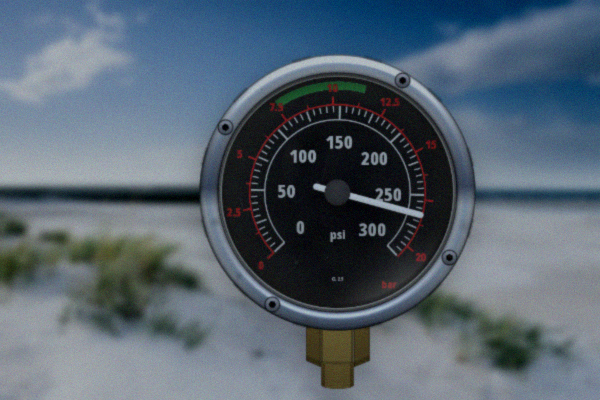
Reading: **265** psi
